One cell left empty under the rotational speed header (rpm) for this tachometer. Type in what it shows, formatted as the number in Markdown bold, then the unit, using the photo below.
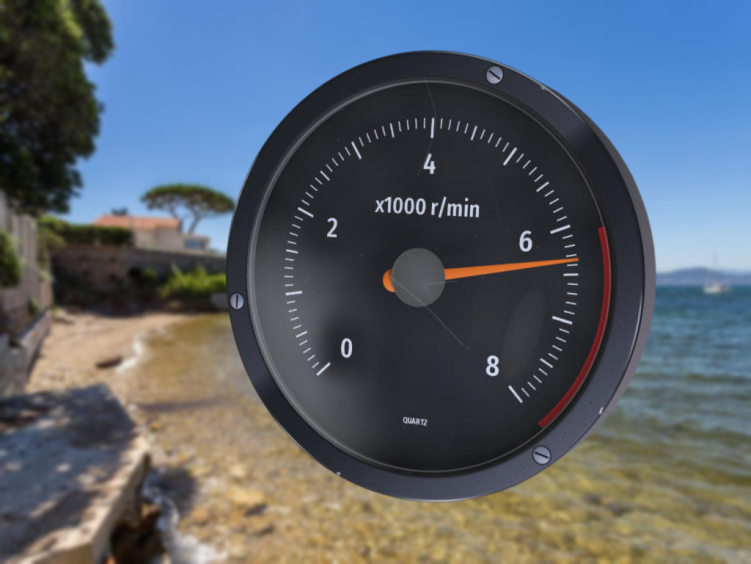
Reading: **6350** rpm
